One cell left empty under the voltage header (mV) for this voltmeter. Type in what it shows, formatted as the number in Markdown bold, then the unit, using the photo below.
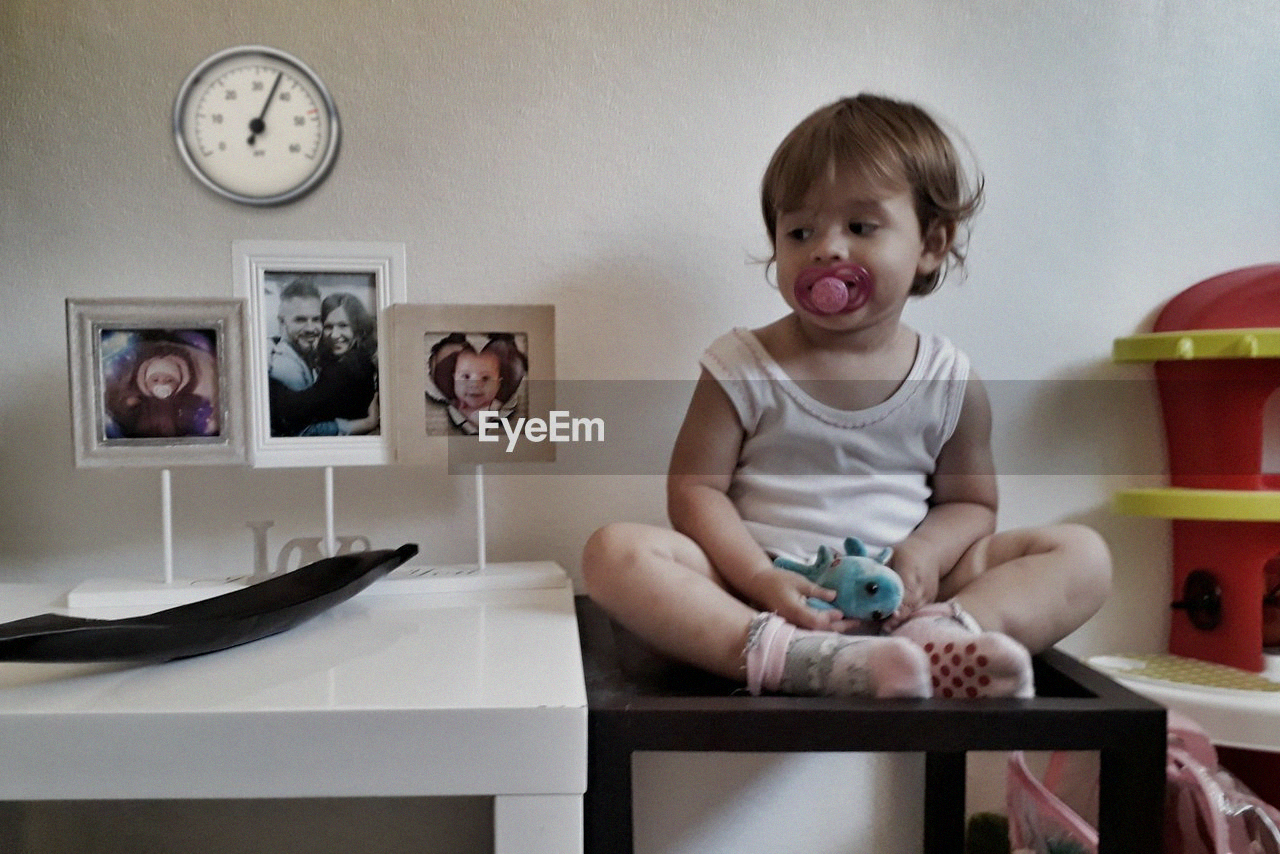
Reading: **36** mV
